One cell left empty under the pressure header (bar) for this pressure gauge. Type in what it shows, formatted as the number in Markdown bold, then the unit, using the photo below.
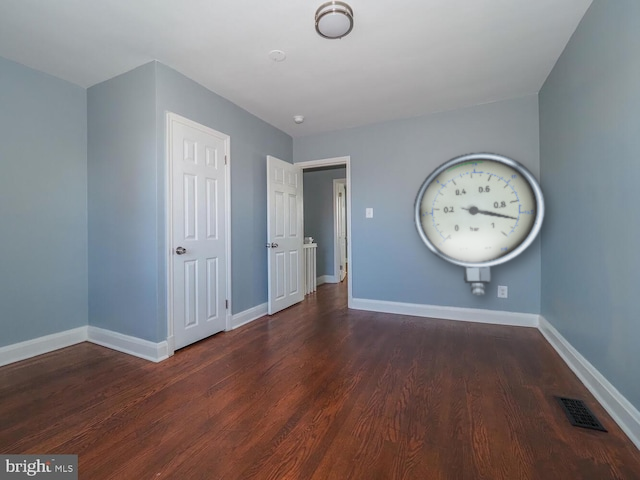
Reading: **0.9** bar
